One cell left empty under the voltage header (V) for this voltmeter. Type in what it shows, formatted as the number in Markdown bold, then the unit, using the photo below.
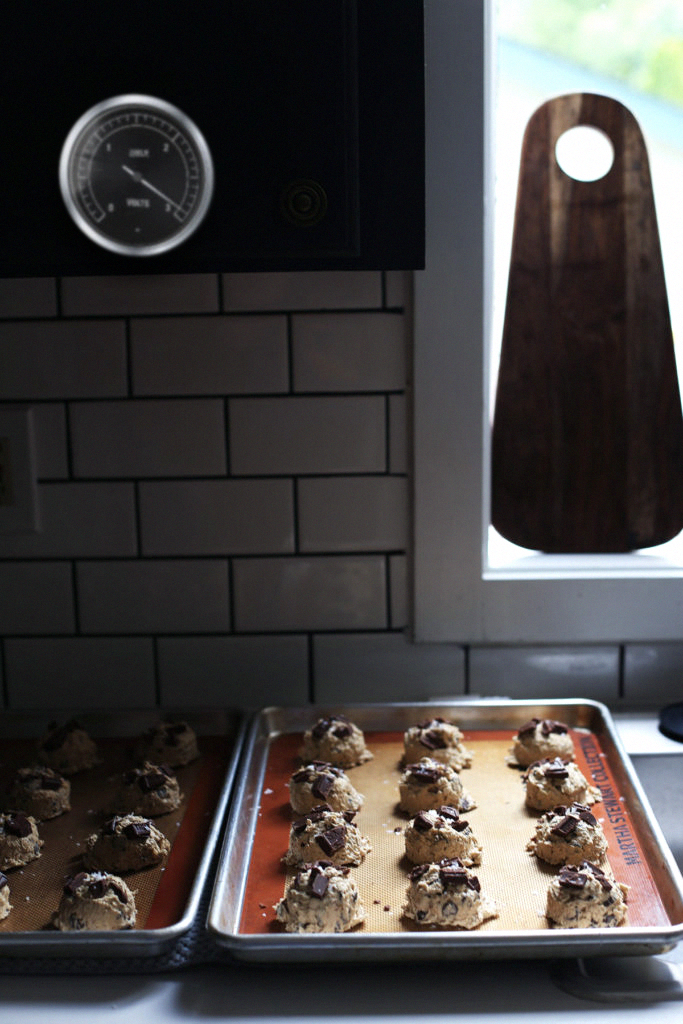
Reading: **2.9** V
